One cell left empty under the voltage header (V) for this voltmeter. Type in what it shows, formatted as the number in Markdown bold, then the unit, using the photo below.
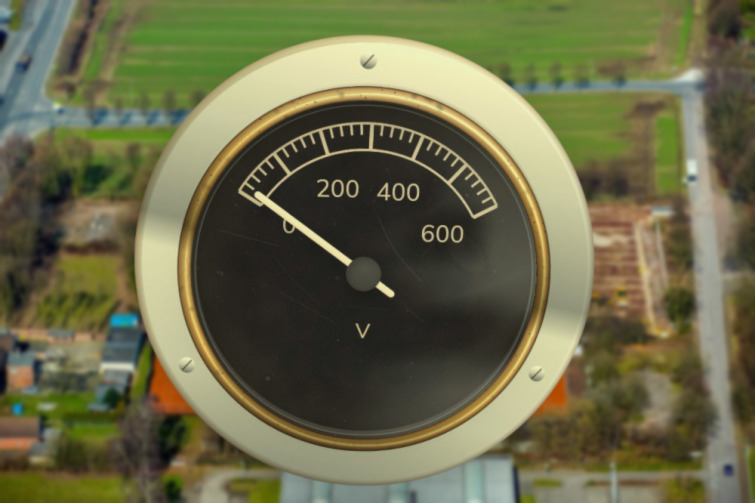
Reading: **20** V
